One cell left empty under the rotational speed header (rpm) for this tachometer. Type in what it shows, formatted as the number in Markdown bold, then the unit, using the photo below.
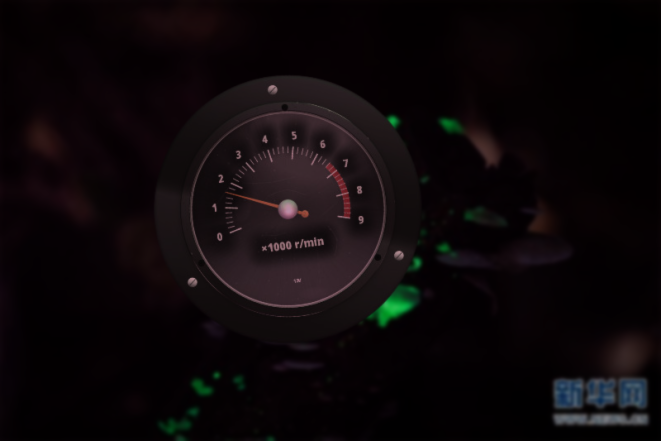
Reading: **1600** rpm
